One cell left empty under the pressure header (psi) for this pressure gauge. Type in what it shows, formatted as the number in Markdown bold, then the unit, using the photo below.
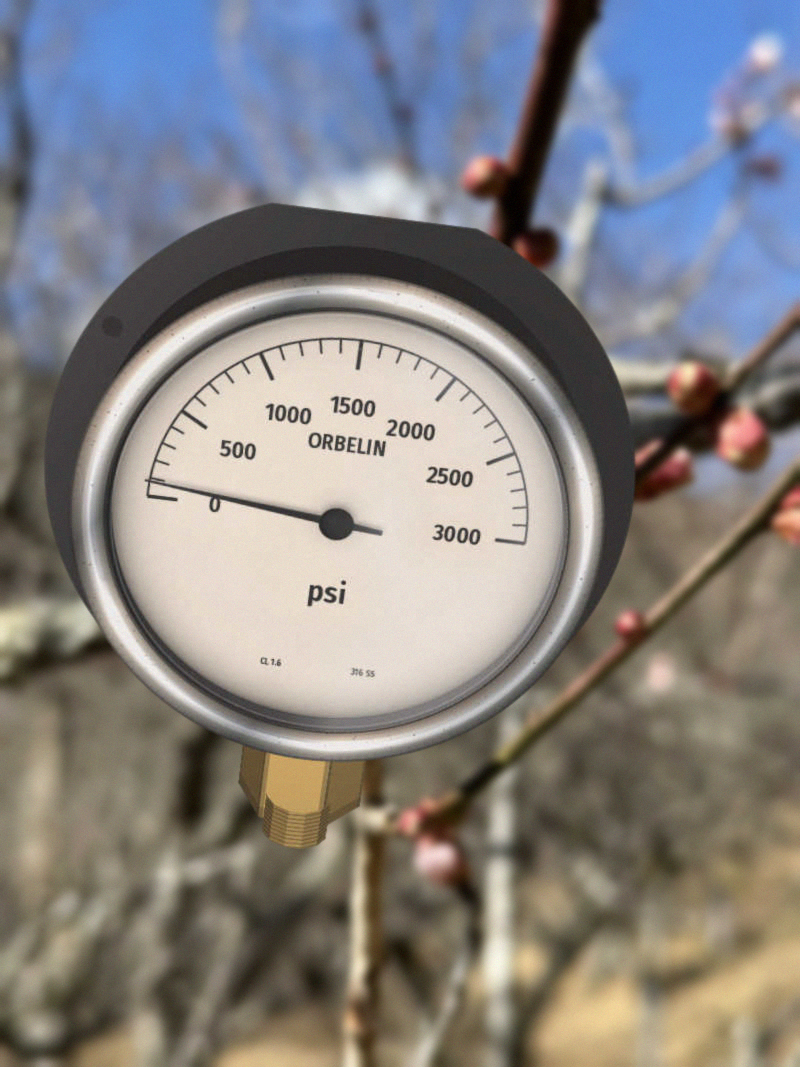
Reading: **100** psi
